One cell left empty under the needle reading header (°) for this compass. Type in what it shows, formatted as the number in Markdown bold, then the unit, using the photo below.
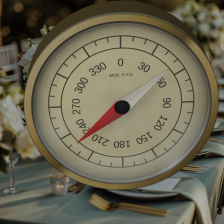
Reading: **230** °
